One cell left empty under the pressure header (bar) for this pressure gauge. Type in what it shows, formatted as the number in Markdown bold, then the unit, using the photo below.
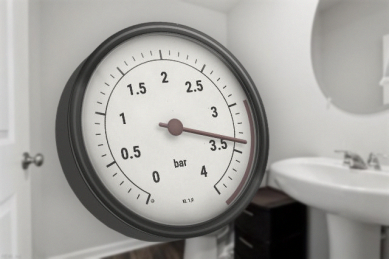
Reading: **3.4** bar
